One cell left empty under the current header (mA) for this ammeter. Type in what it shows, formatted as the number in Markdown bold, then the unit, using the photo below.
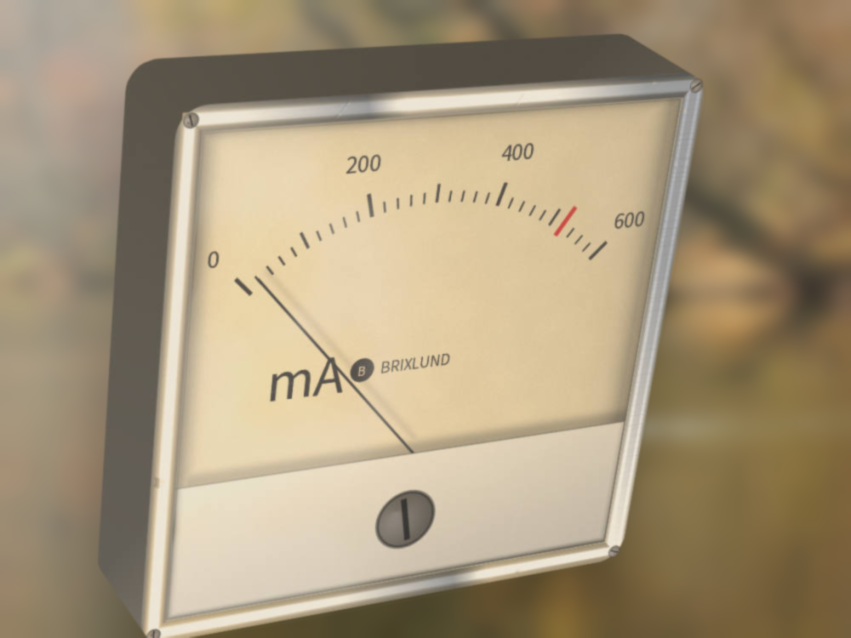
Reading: **20** mA
